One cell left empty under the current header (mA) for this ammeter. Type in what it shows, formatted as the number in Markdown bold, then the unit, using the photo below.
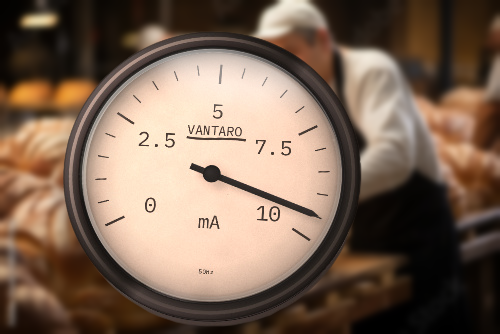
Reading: **9.5** mA
